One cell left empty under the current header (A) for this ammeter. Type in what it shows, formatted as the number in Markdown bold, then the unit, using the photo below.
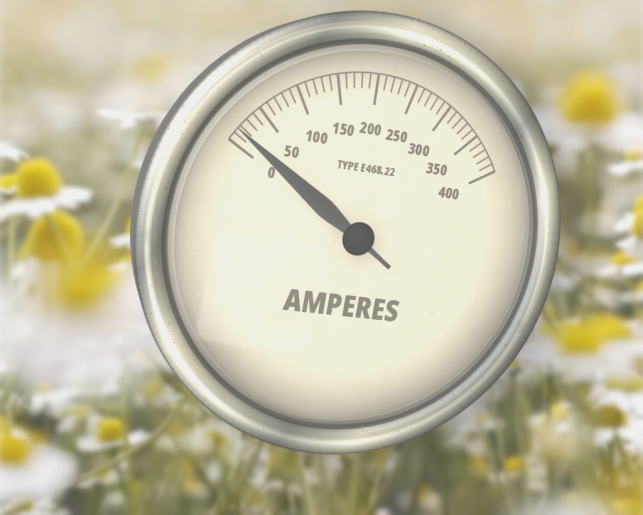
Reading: **15** A
